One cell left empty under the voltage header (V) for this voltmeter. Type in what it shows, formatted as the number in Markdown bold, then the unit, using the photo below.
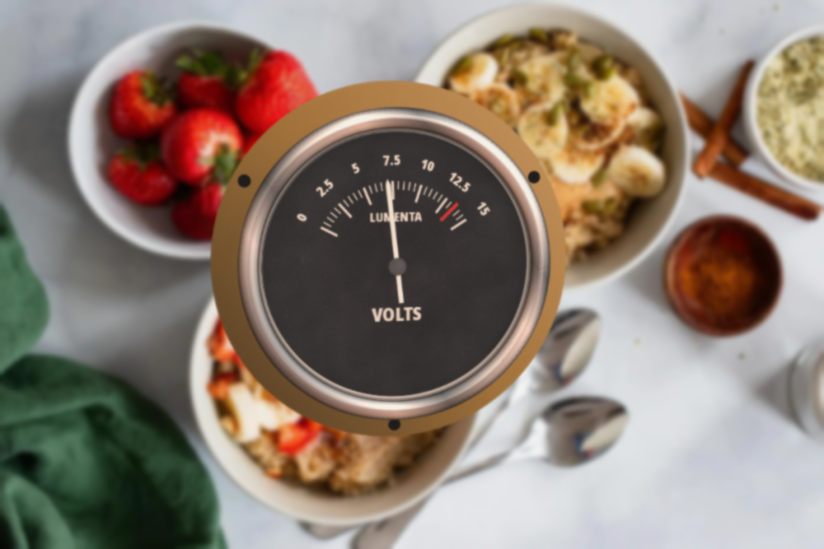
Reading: **7** V
